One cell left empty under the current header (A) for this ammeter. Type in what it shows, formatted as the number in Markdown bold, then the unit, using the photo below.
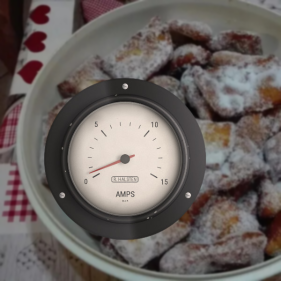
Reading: **0.5** A
